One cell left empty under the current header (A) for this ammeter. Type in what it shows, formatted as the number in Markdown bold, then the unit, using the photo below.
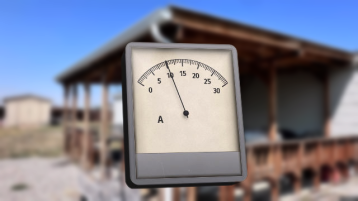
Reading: **10** A
